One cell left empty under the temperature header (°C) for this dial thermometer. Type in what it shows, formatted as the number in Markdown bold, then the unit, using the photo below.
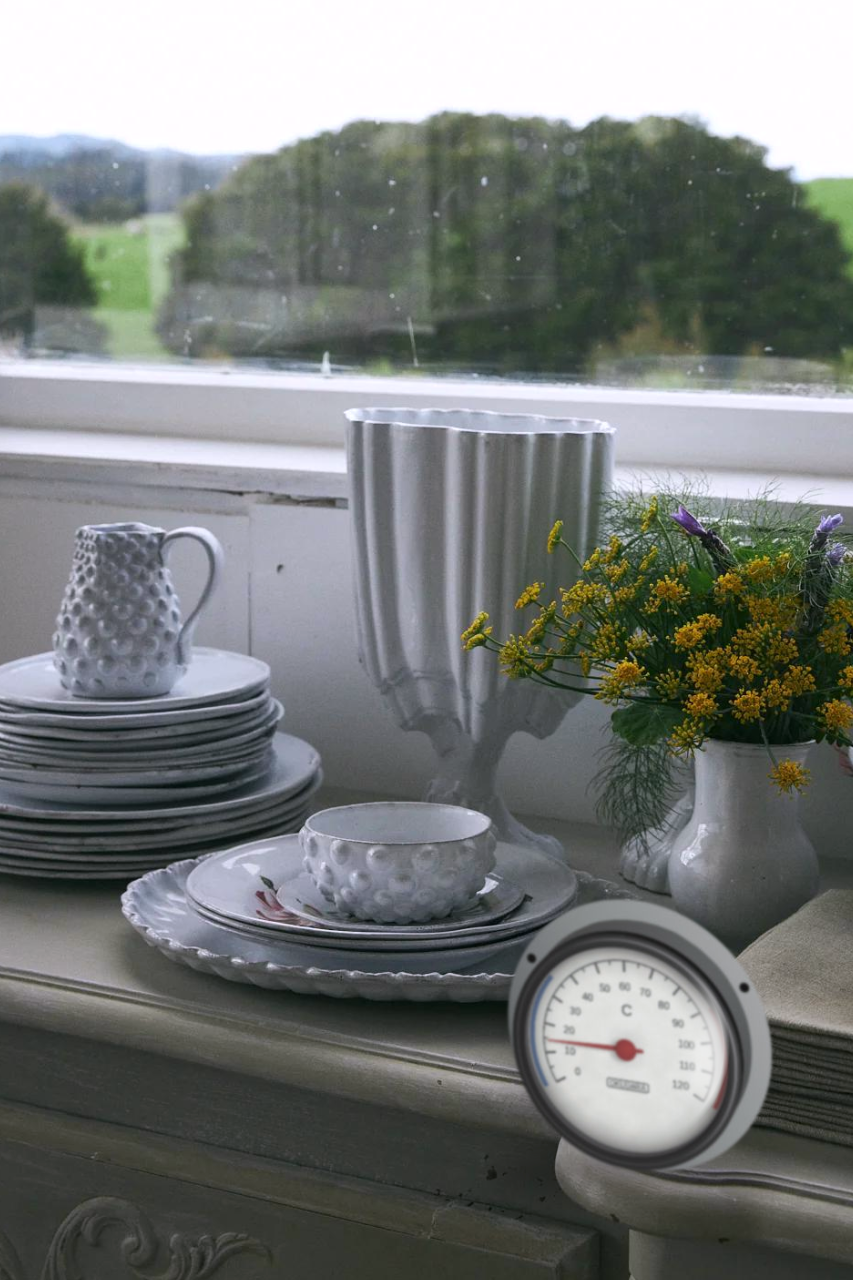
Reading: **15** °C
